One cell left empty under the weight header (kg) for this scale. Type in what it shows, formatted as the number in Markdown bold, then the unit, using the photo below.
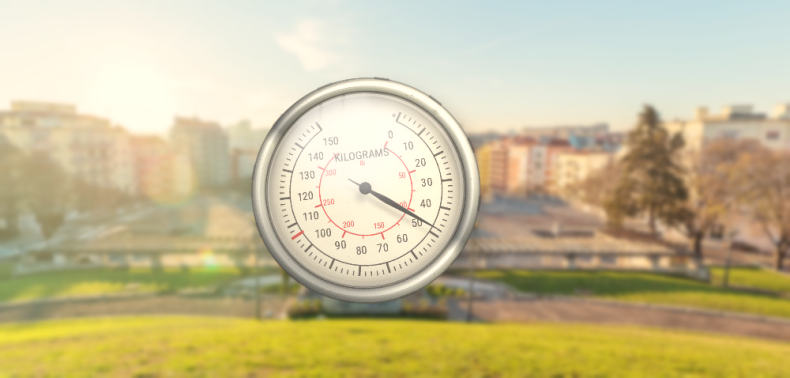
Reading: **48** kg
